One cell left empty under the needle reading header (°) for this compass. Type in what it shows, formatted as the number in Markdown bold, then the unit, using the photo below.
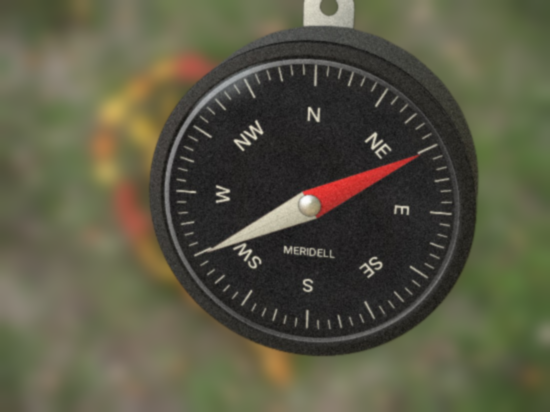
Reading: **60** °
